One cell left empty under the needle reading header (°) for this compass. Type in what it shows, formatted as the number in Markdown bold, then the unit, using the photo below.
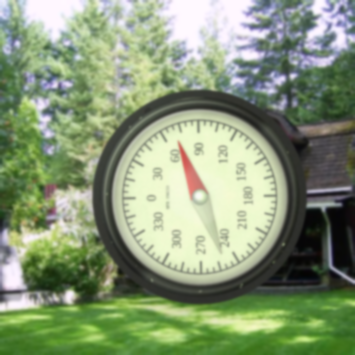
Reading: **70** °
